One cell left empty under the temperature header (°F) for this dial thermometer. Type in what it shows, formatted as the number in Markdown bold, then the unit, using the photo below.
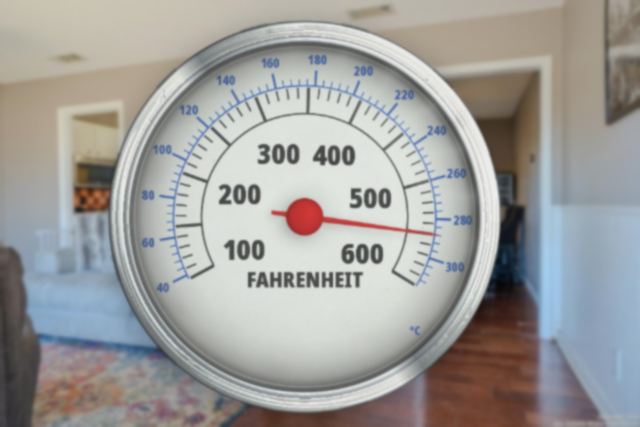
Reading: **550** °F
